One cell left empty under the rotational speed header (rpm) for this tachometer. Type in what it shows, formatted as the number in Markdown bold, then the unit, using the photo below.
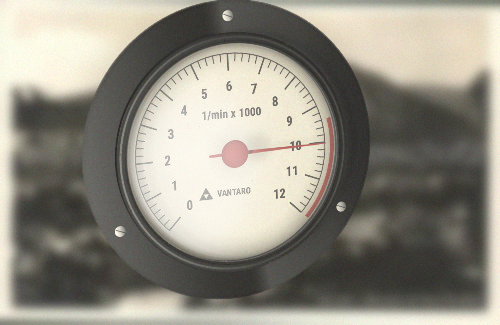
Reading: **10000** rpm
